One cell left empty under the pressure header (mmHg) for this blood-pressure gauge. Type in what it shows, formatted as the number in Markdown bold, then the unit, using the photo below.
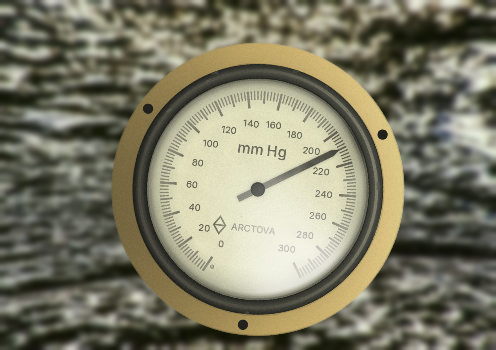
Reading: **210** mmHg
